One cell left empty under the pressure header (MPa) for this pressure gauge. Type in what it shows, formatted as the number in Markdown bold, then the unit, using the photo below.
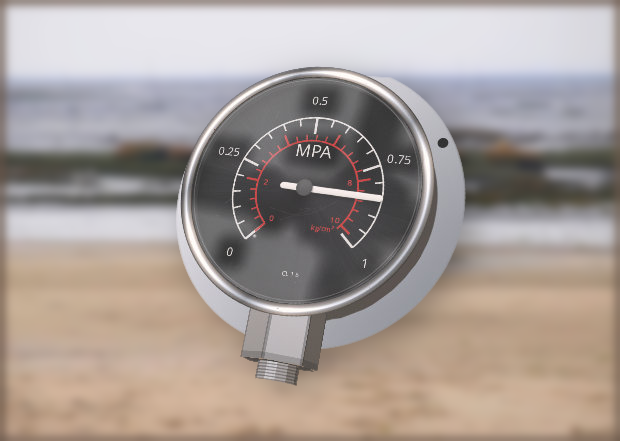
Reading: **0.85** MPa
